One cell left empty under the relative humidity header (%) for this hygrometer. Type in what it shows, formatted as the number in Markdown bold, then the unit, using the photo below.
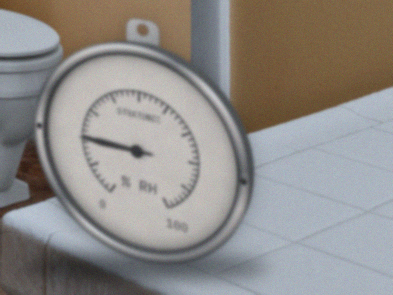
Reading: **20** %
